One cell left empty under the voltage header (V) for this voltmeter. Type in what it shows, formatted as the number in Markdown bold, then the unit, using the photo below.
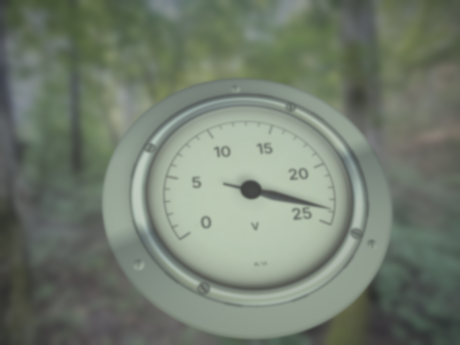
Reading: **24** V
